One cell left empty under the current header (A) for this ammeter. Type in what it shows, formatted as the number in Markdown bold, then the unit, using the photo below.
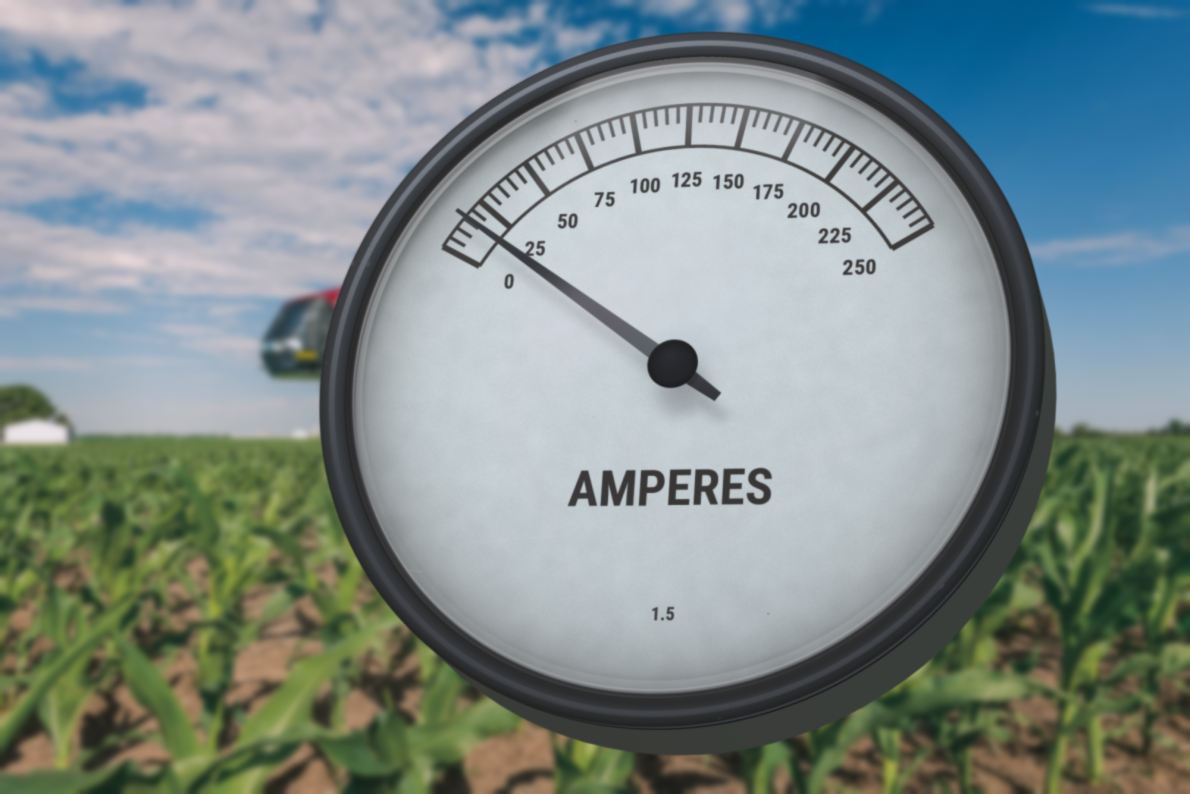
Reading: **15** A
